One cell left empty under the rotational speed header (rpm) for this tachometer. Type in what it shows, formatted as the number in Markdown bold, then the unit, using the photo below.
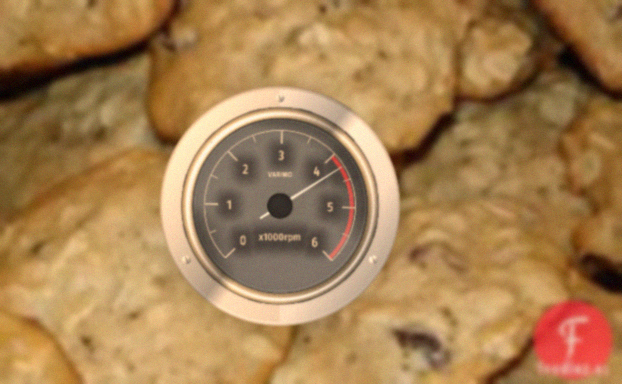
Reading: **4250** rpm
